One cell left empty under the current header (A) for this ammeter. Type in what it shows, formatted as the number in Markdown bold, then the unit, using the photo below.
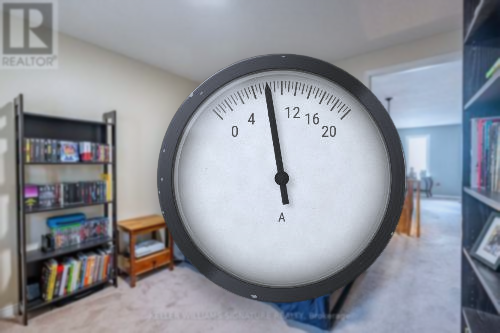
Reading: **8** A
